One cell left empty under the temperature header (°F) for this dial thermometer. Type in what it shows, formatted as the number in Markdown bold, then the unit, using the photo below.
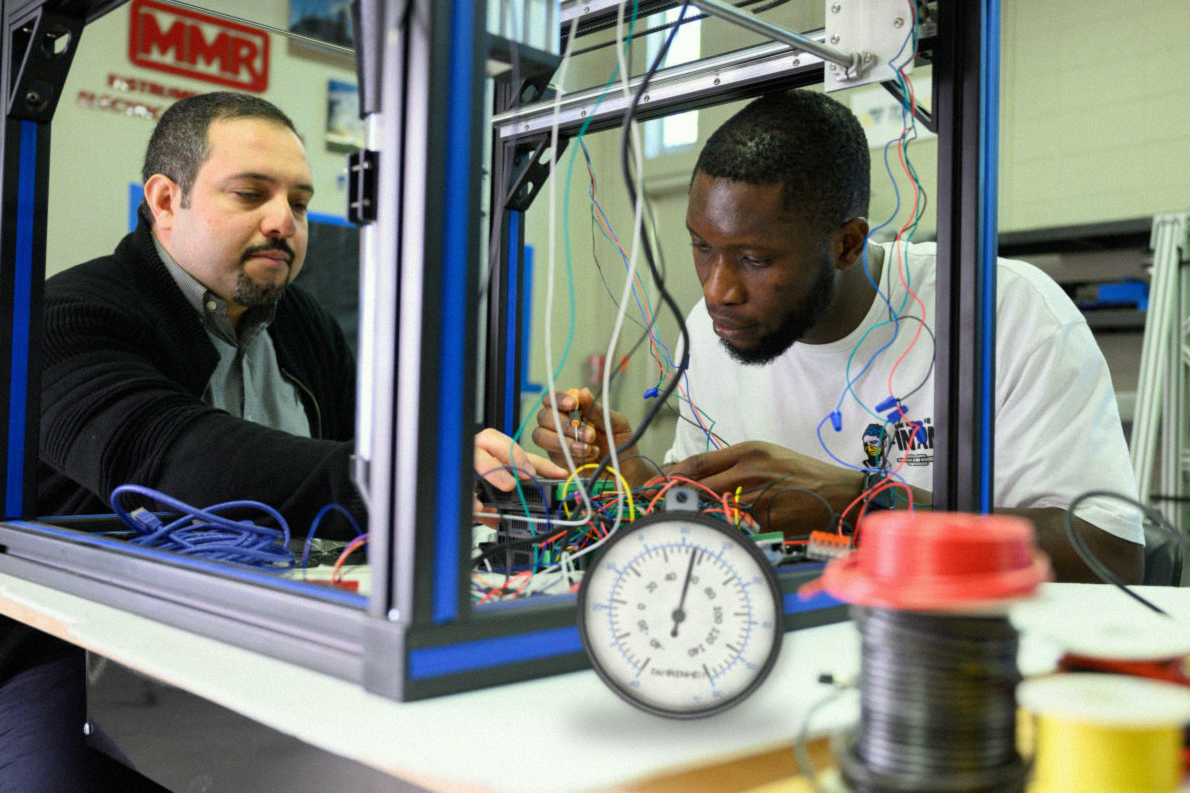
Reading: **56** °F
